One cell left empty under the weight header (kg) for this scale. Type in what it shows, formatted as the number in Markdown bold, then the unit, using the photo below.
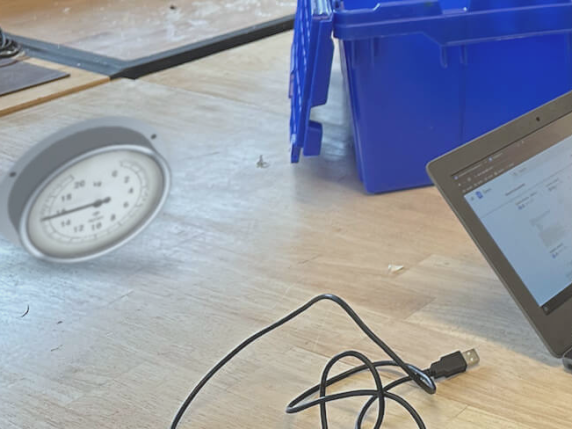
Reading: **16** kg
